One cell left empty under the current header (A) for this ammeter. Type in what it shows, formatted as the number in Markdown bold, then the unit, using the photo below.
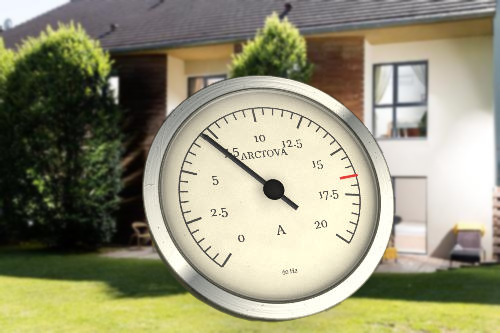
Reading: **7** A
